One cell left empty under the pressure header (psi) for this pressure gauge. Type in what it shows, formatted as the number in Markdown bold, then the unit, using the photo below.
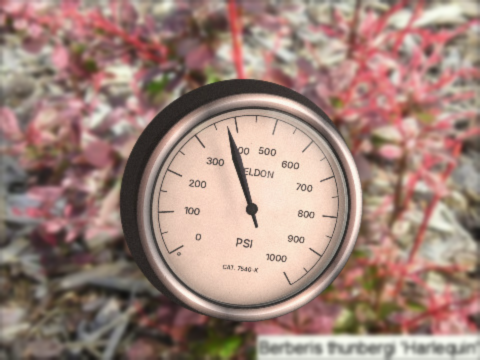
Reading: **375** psi
